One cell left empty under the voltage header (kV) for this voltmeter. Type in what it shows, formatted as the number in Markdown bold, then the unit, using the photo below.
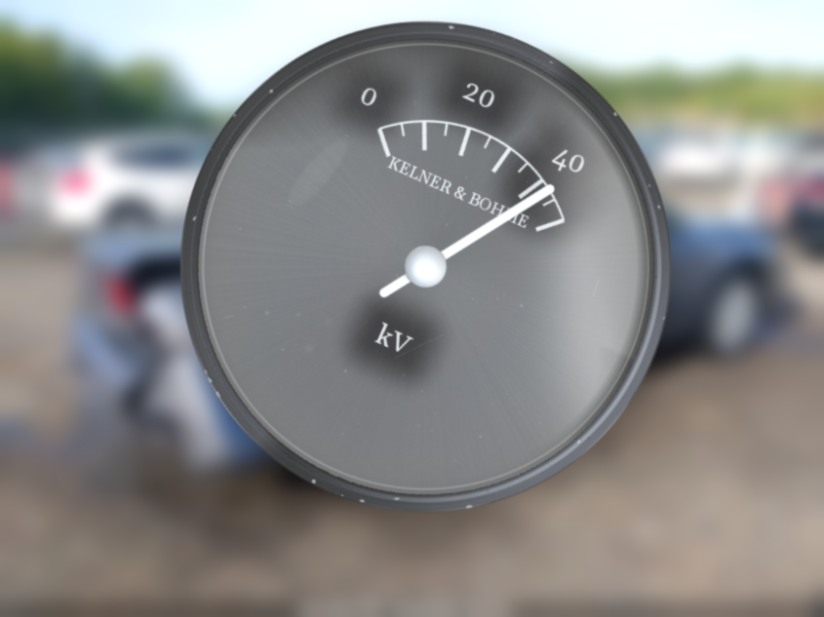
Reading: **42.5** kV
